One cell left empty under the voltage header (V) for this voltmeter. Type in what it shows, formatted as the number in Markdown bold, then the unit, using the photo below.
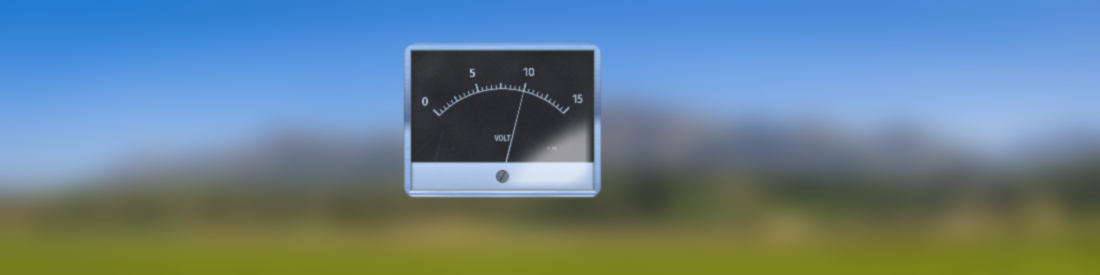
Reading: **10** V
